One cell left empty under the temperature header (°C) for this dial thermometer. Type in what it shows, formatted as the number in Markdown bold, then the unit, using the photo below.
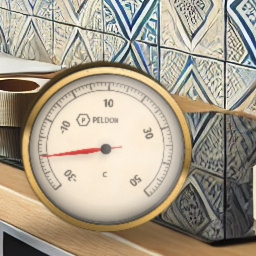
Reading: **-20** °C
